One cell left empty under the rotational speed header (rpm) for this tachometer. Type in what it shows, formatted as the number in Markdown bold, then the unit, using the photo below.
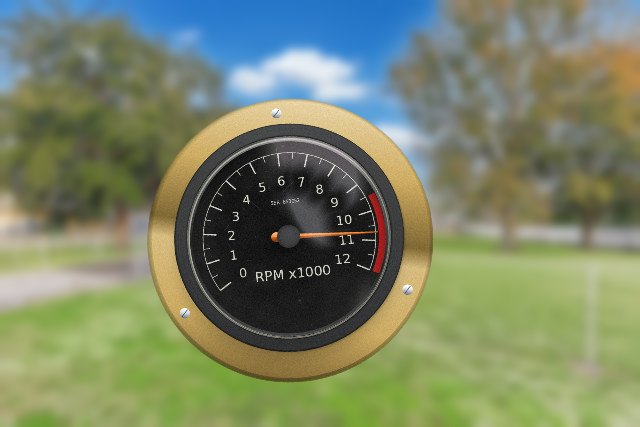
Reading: **10750** rpm
